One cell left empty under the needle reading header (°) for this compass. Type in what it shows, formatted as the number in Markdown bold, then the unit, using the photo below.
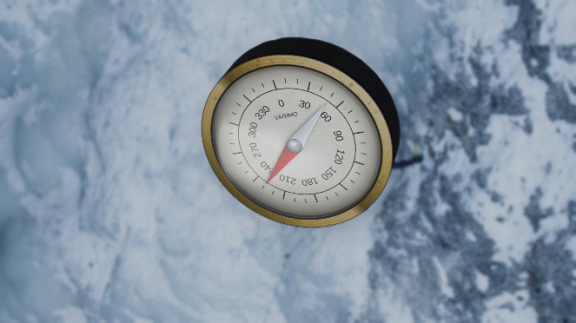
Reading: **230** °
